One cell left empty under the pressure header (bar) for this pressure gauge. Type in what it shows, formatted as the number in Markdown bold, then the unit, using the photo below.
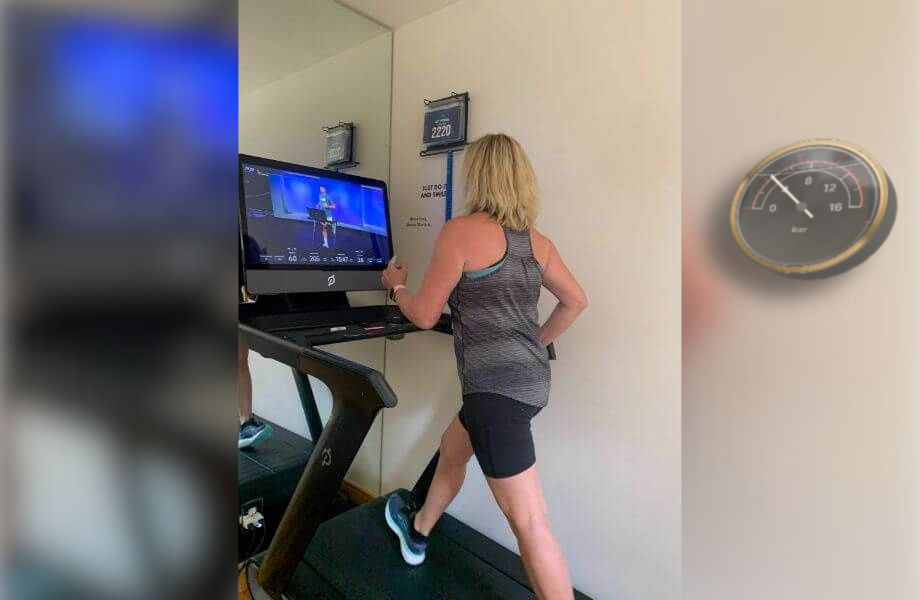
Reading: **4** bar
